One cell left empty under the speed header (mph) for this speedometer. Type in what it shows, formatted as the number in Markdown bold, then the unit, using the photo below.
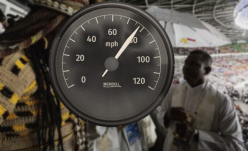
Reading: **77.5** mph
